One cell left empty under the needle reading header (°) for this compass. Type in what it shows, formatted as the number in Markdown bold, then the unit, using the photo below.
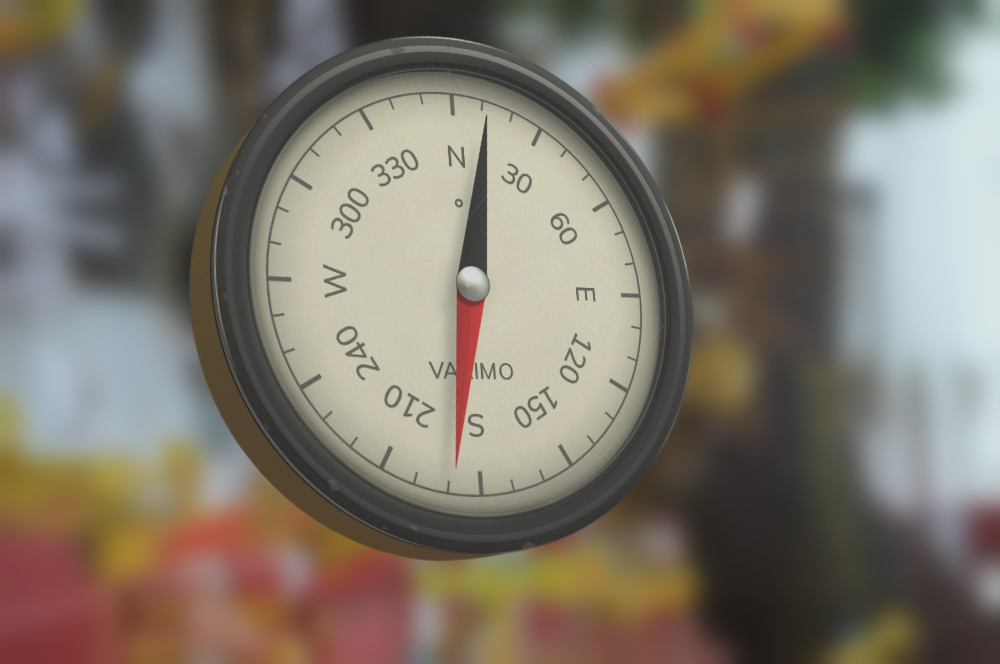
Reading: **190** °
